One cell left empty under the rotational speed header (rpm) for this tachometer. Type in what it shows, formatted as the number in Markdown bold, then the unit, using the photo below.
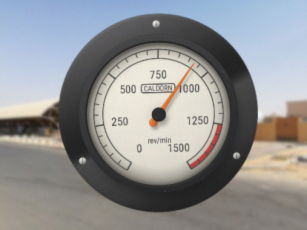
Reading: **925** rpm
